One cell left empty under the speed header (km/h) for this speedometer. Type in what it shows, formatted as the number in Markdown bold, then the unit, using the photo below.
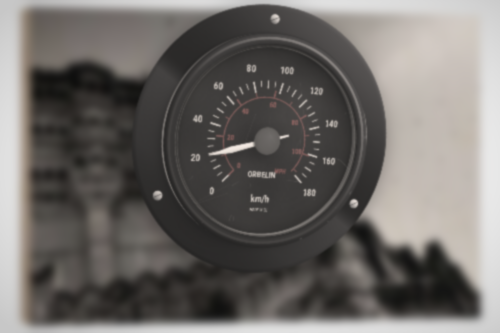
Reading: **20** km/h
